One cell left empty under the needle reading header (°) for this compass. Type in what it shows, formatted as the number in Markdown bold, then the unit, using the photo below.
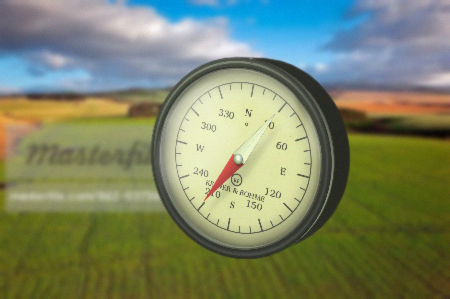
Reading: **210** °
